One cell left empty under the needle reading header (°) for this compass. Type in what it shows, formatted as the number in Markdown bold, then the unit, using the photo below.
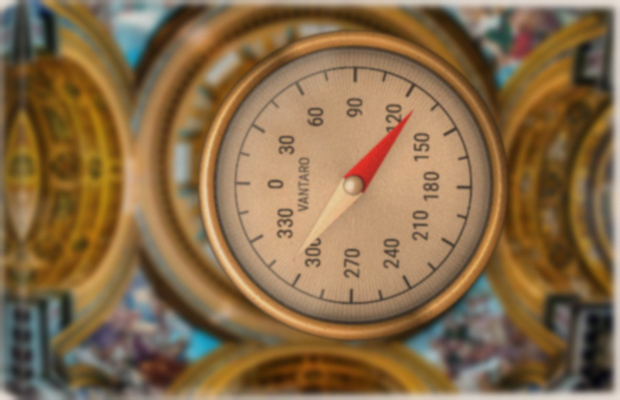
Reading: **127.5** °
